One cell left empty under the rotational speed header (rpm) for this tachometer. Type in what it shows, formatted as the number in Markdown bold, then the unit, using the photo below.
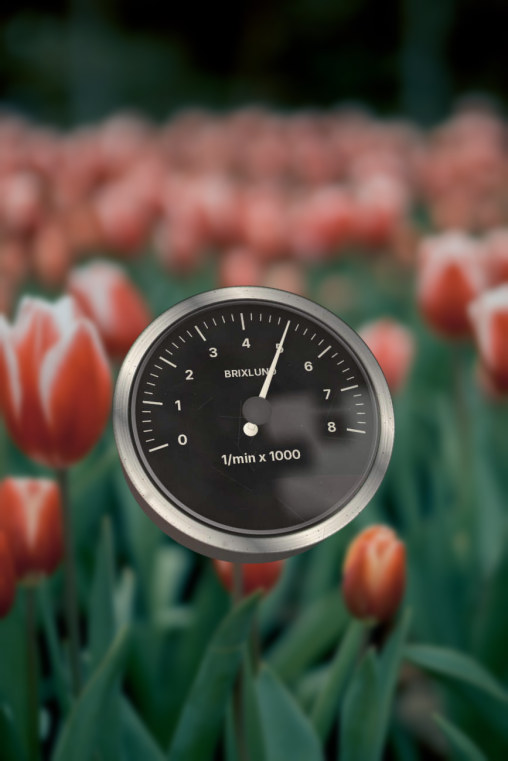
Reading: **5000** rpm
